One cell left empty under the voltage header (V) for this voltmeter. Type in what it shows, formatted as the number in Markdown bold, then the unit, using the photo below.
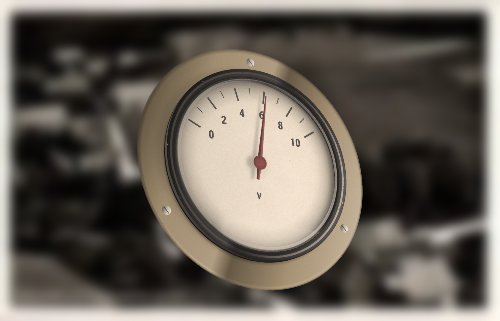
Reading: **6** V
